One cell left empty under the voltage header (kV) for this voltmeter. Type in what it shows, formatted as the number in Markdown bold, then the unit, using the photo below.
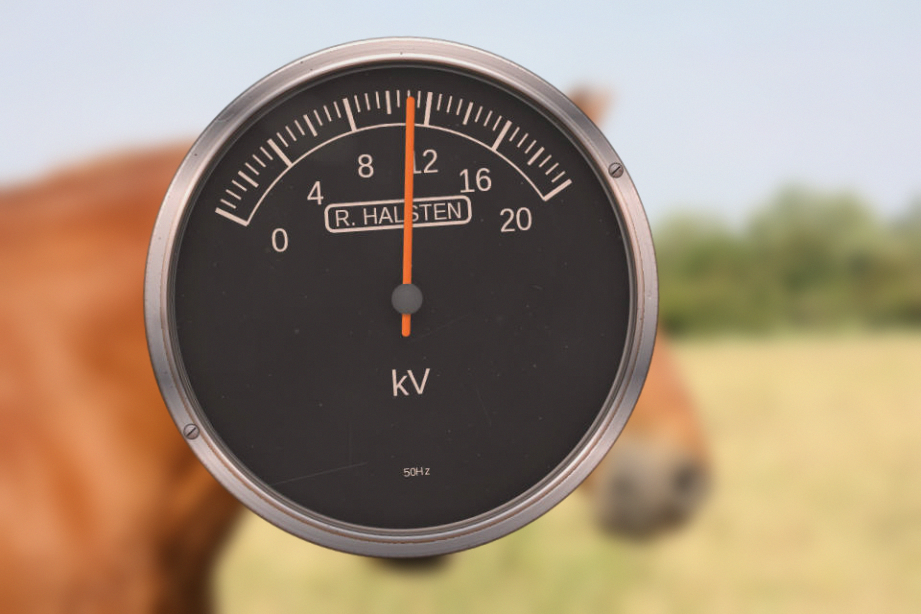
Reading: **11** kV
